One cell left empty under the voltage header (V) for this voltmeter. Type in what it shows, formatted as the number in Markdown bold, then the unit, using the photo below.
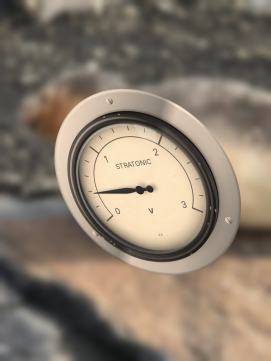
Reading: **0.4** V
